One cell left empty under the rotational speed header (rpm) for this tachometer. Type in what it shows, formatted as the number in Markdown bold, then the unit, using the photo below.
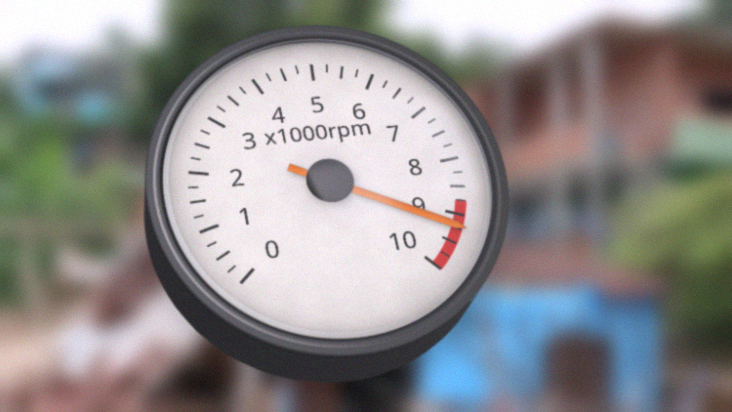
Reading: **9250** rpm
